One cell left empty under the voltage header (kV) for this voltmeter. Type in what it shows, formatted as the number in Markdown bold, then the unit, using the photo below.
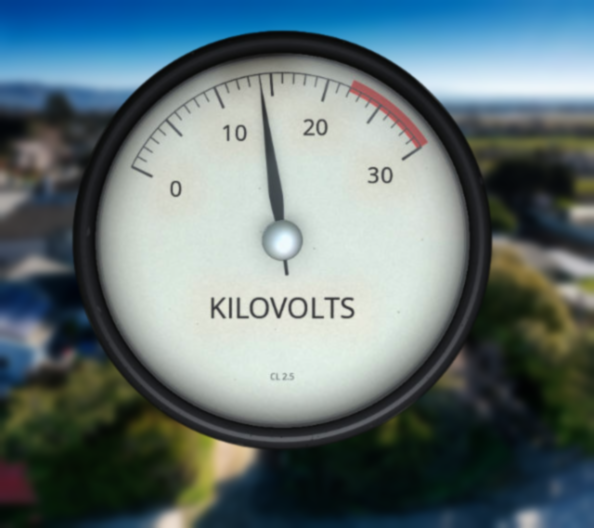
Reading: **14** kV
